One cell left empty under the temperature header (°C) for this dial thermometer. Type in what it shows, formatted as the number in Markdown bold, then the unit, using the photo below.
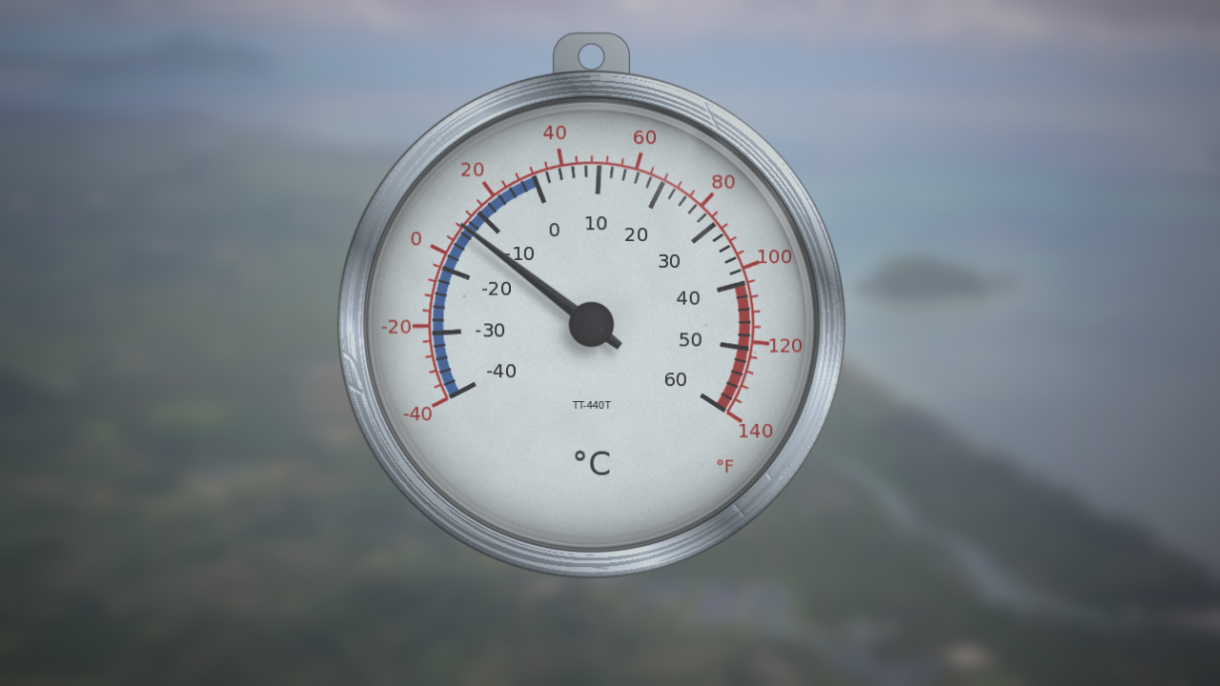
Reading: **-13** °C
